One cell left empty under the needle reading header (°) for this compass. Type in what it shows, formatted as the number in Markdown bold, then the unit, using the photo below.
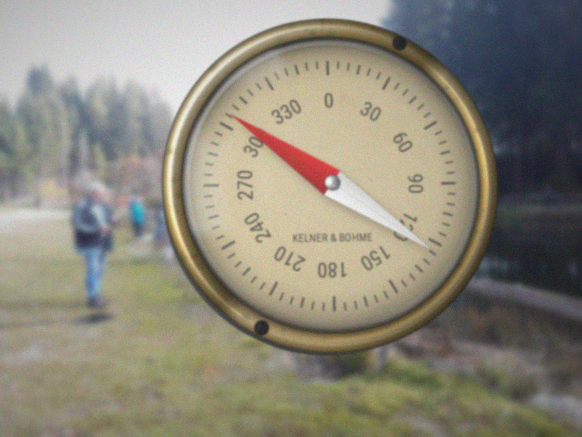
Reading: **305** °
